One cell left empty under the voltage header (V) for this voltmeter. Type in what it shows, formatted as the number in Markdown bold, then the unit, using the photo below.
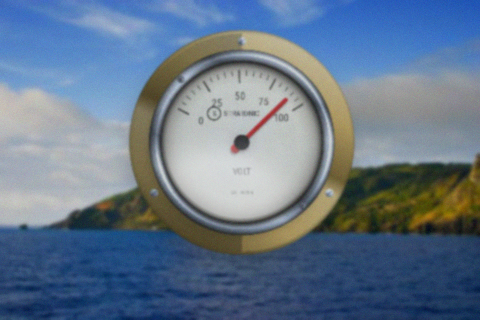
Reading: **90** V
